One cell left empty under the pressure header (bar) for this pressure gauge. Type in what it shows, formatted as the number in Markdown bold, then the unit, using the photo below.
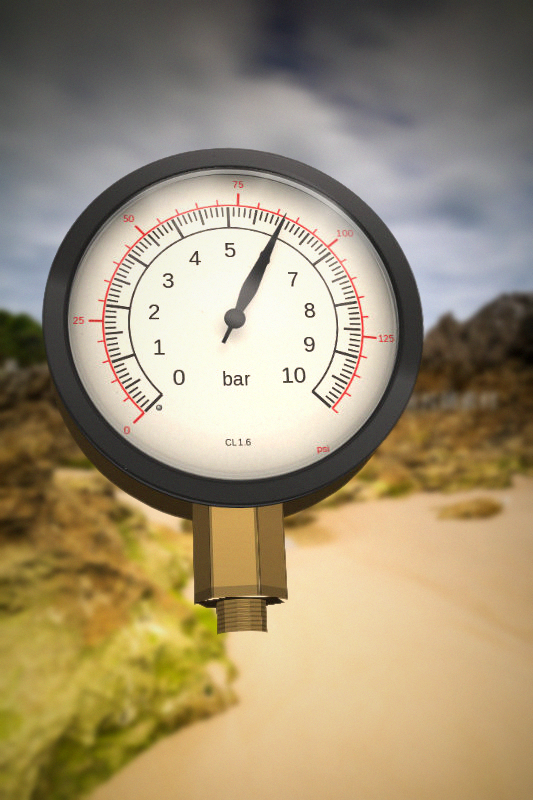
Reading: **6** bar
